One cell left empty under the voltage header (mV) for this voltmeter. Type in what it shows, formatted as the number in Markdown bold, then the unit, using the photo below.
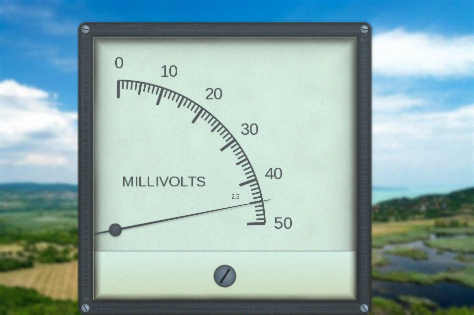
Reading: **45** mV
